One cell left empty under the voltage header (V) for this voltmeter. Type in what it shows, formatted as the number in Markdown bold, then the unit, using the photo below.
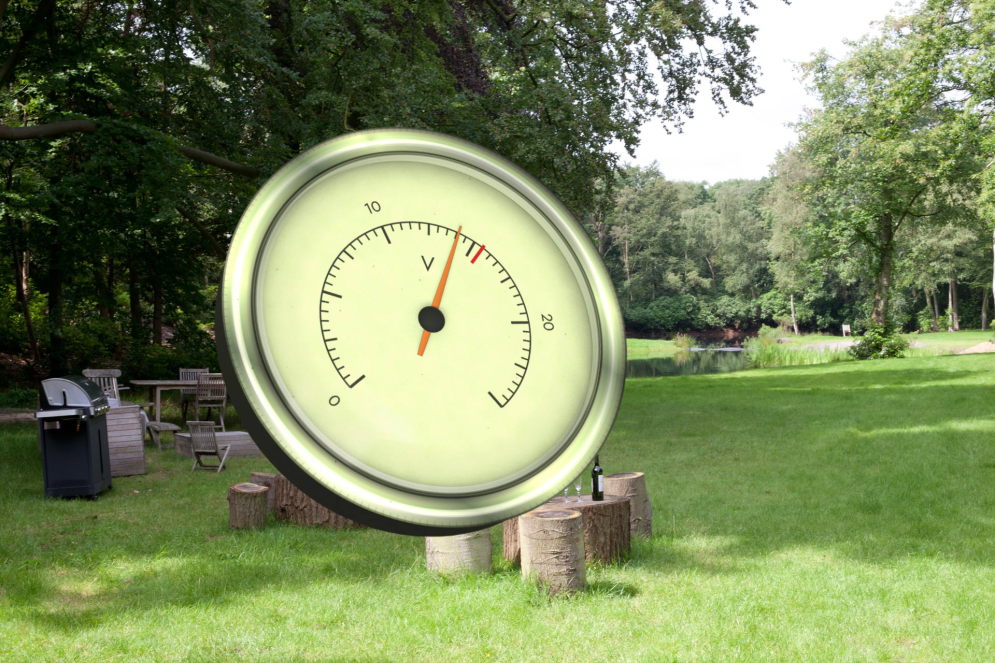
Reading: **14** V
